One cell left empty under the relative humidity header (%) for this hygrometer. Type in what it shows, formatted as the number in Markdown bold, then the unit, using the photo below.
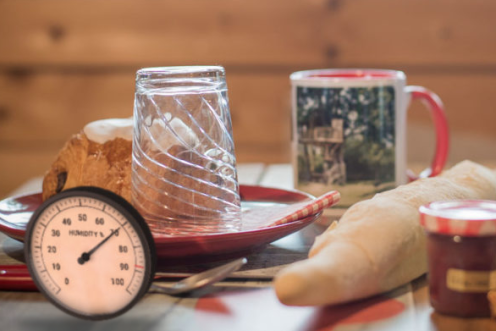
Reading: **70** %
